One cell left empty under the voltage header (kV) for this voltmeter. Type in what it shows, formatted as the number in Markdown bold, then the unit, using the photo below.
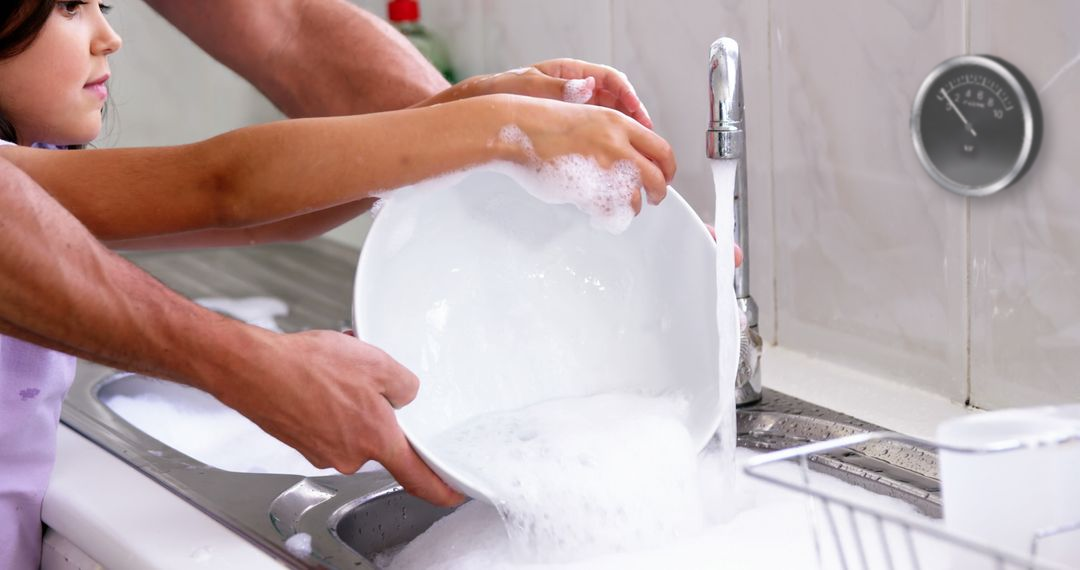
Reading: **1** kV
